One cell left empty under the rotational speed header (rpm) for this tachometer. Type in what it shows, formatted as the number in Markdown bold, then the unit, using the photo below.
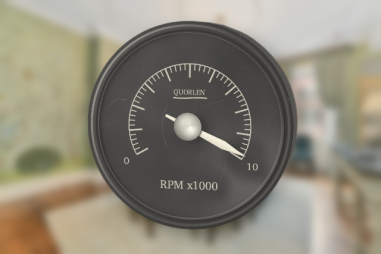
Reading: **9800** rpm
